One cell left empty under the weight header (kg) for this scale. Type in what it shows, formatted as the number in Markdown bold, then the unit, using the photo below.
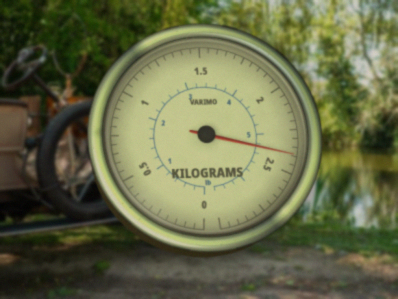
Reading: **2.4** kg
